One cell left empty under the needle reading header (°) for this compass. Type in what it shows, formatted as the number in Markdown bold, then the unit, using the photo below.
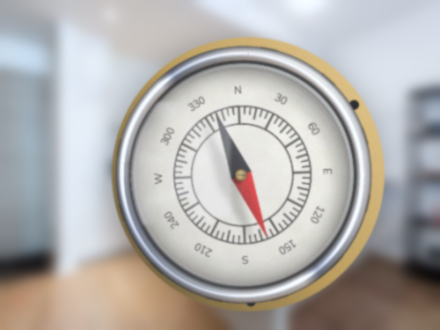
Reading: **160** °
